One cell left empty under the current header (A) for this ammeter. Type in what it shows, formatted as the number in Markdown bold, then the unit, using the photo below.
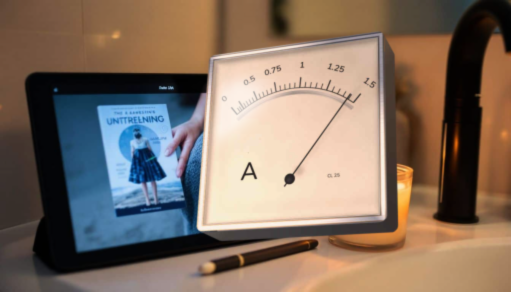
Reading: **1.45** A
